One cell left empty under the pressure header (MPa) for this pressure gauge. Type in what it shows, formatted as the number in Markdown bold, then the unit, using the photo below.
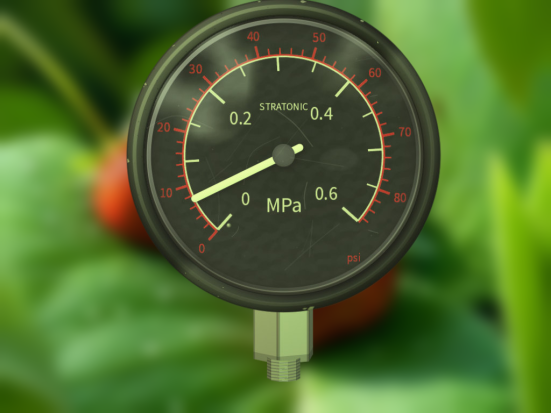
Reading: **0.05** MPa
